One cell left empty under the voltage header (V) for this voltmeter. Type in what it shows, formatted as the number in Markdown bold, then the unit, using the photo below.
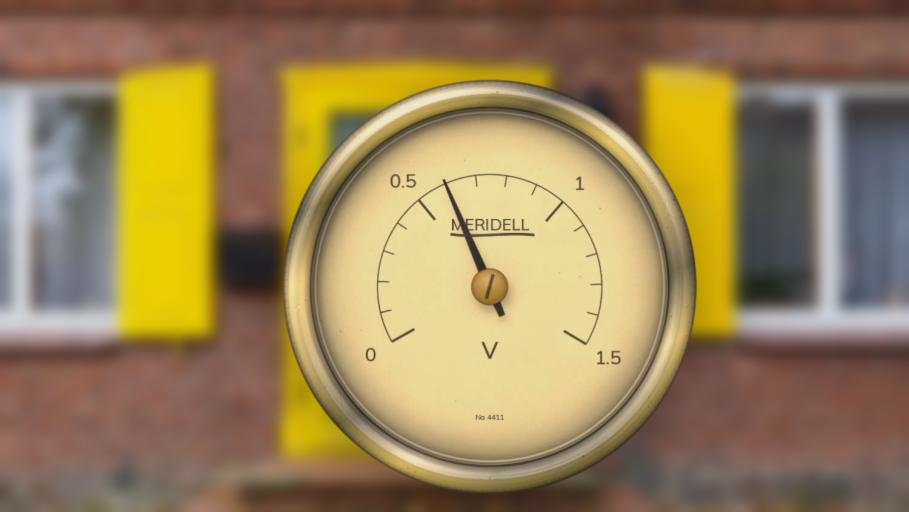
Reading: **0.6** V
